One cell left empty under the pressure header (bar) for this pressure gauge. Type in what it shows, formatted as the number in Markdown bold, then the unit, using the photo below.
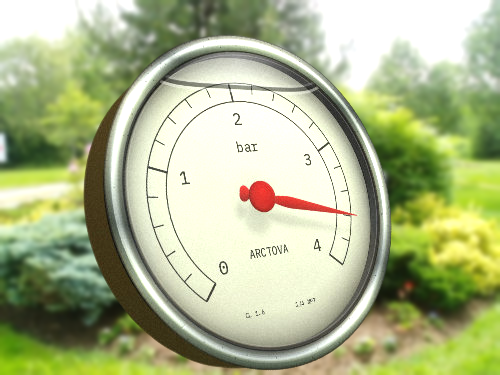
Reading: **3.6** bar
